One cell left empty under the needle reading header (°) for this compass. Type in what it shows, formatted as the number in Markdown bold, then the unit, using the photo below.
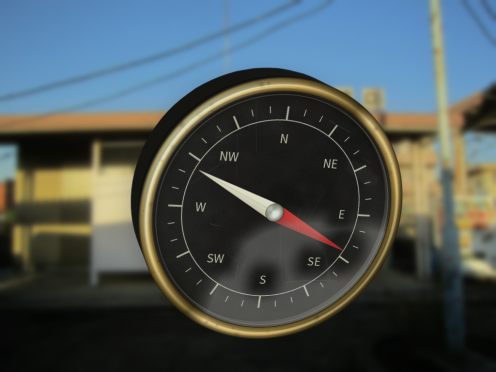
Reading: **115** °
